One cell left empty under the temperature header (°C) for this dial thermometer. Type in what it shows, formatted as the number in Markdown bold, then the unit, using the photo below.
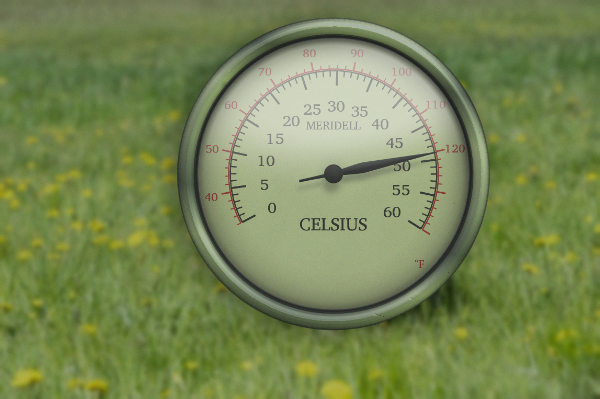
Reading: **49** °C
